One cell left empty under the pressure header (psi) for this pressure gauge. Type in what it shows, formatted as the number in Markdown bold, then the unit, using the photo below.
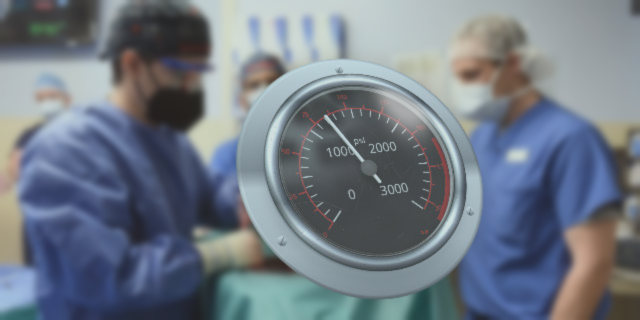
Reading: **1200** psi
